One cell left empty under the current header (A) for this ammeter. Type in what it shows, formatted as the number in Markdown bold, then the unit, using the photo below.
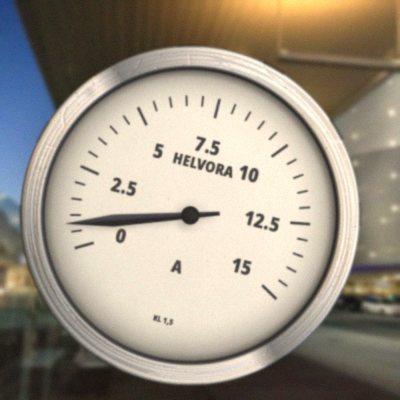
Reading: **0.75** A
